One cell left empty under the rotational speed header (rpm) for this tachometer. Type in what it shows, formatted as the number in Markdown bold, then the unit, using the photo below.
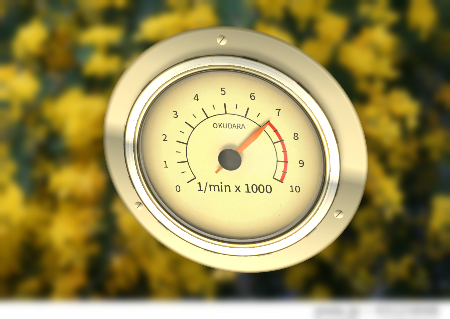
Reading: **7000** rpm
